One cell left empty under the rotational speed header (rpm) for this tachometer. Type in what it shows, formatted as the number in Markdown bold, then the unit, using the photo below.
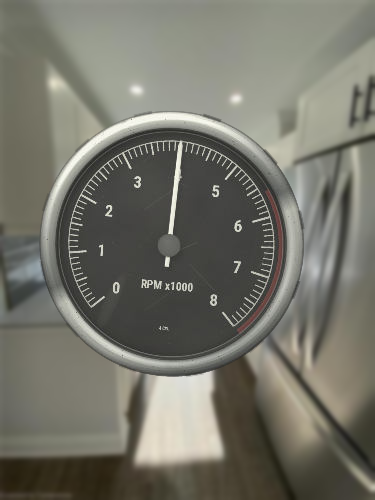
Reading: **4000** rpm
